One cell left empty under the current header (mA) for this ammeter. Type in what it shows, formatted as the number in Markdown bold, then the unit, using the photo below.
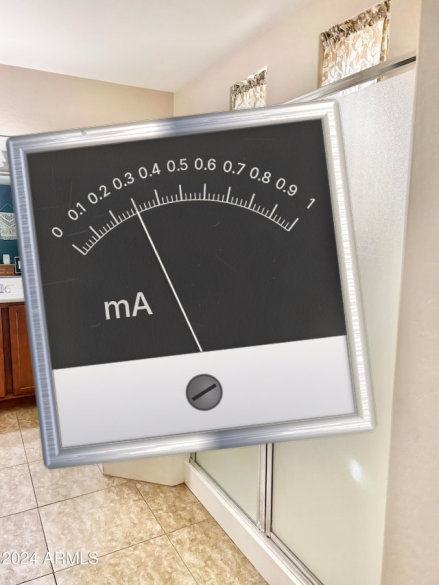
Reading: **0.3** mA
